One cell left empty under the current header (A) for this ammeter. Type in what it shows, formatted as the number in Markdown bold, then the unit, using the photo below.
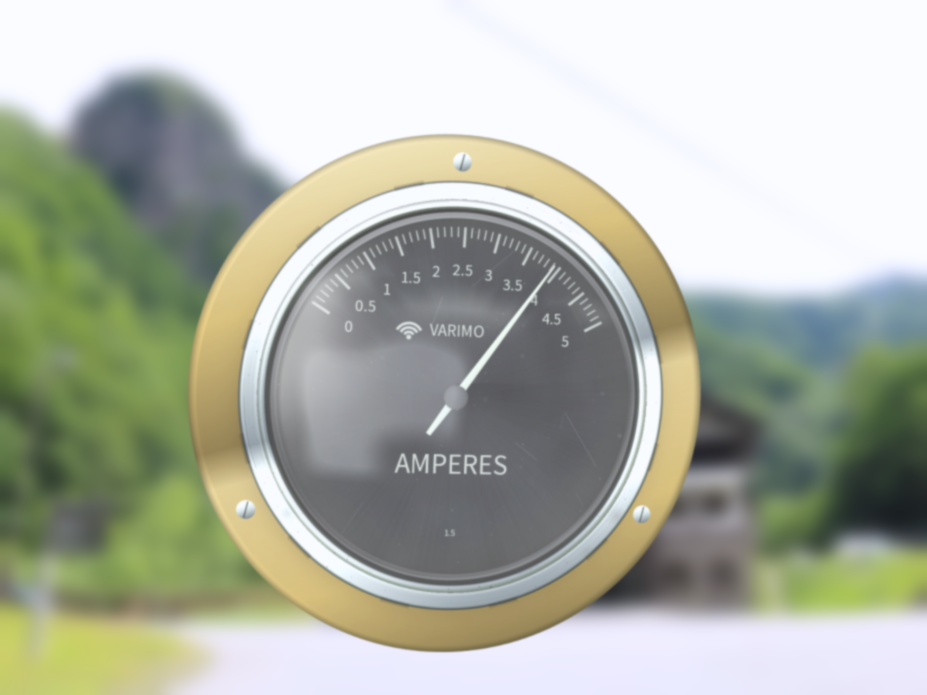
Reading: **3.9** A
